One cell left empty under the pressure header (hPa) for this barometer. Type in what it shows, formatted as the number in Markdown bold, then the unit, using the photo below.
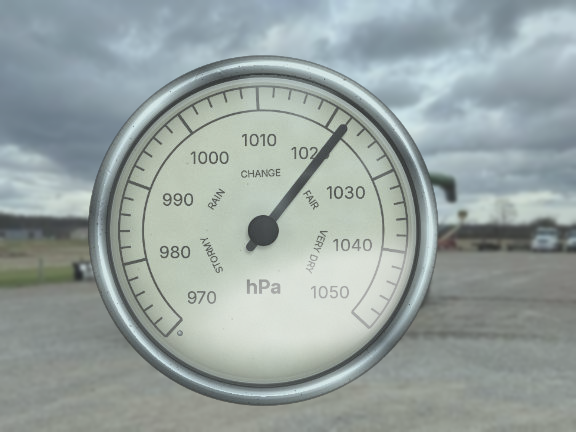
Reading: **1022** hPa
